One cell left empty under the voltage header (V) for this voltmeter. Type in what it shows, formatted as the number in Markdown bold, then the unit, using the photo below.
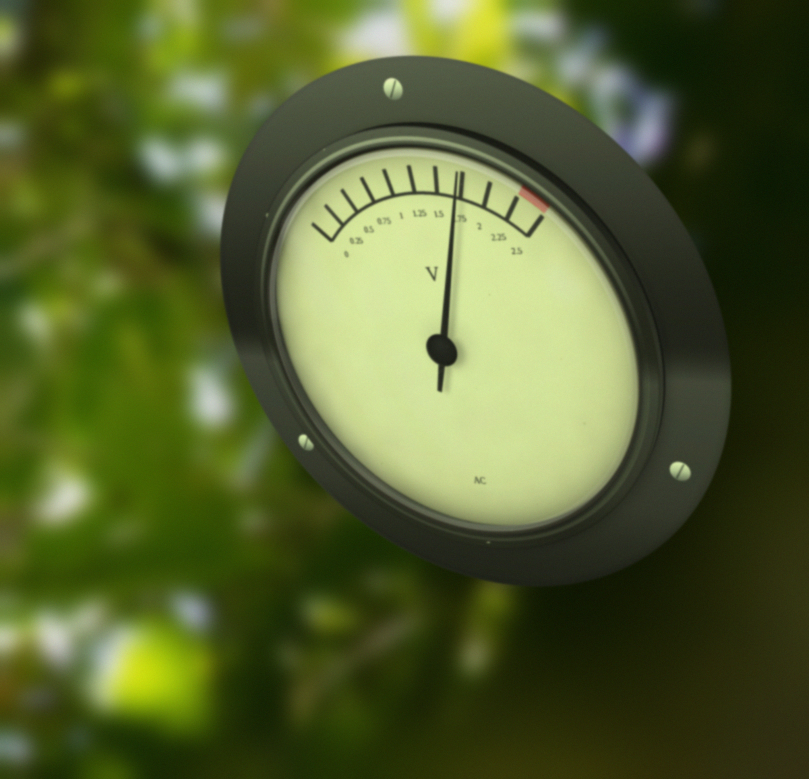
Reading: **1.75** V
